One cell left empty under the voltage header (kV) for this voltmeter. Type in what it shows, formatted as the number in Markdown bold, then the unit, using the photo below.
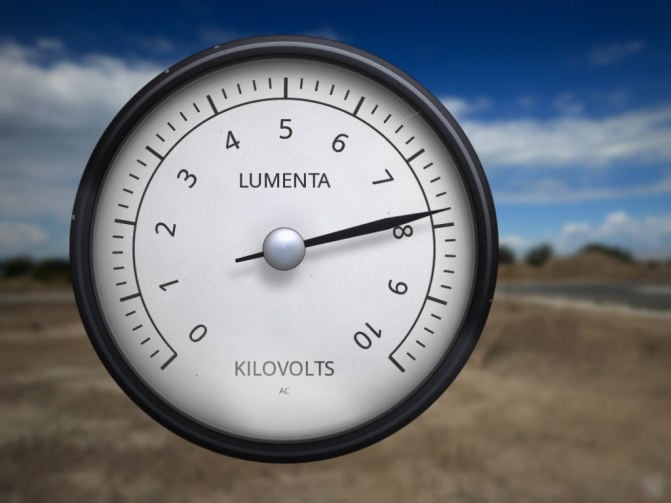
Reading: **7.8** kV
